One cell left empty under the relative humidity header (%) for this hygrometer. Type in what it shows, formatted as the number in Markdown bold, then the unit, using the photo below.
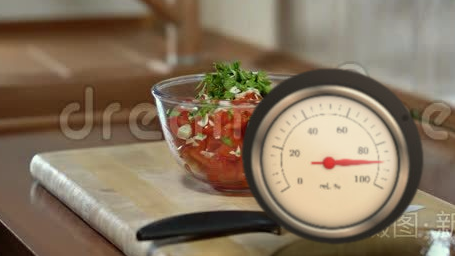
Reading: **88** %
